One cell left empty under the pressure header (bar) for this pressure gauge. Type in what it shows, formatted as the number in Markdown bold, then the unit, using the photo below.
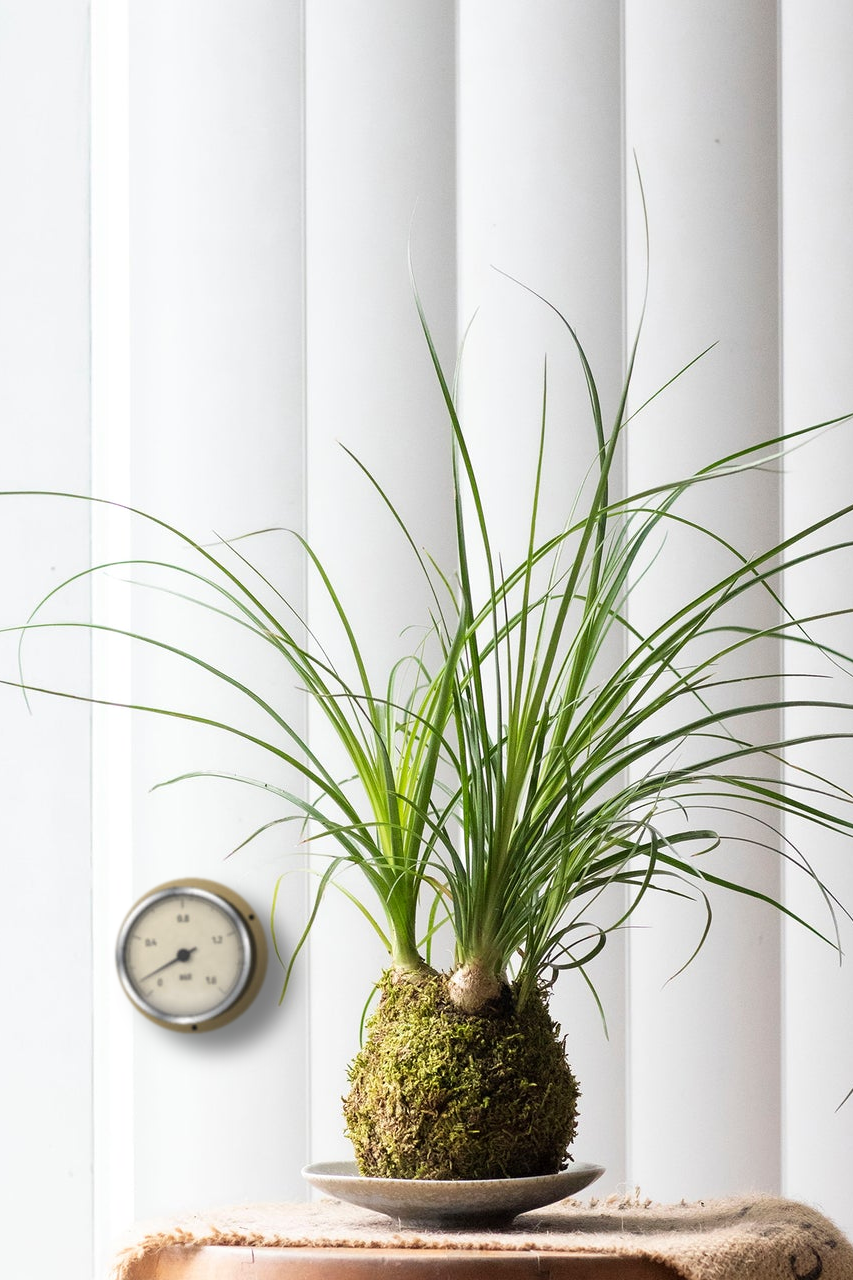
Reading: **0.1** bar
